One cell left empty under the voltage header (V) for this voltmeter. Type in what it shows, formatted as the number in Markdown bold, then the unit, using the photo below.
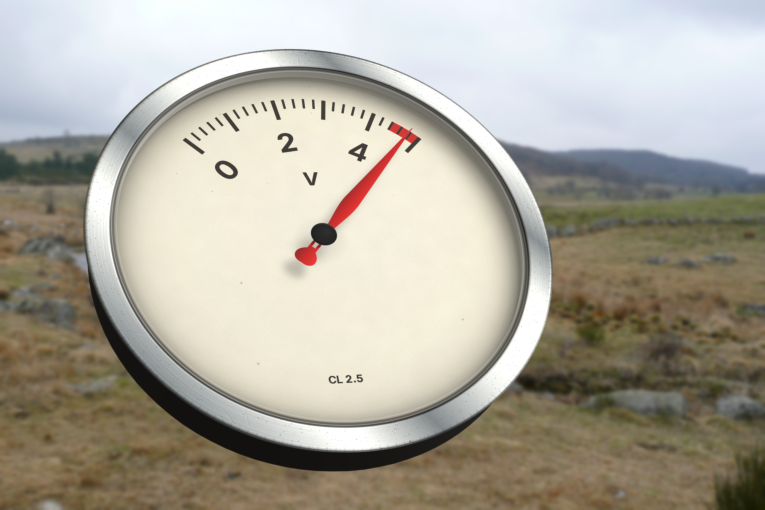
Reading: **4.8** V
